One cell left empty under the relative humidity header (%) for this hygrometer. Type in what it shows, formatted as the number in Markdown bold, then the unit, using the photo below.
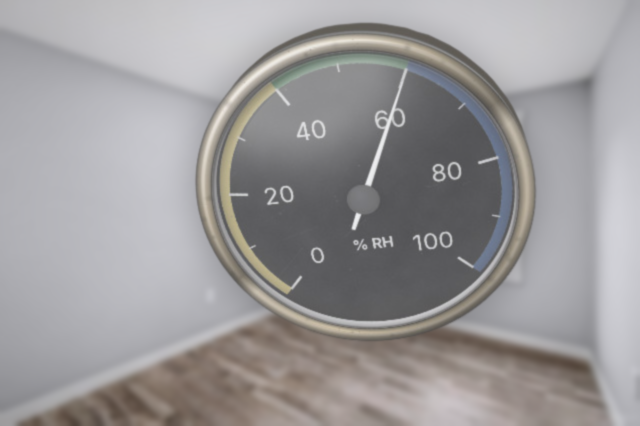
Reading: **60** %
